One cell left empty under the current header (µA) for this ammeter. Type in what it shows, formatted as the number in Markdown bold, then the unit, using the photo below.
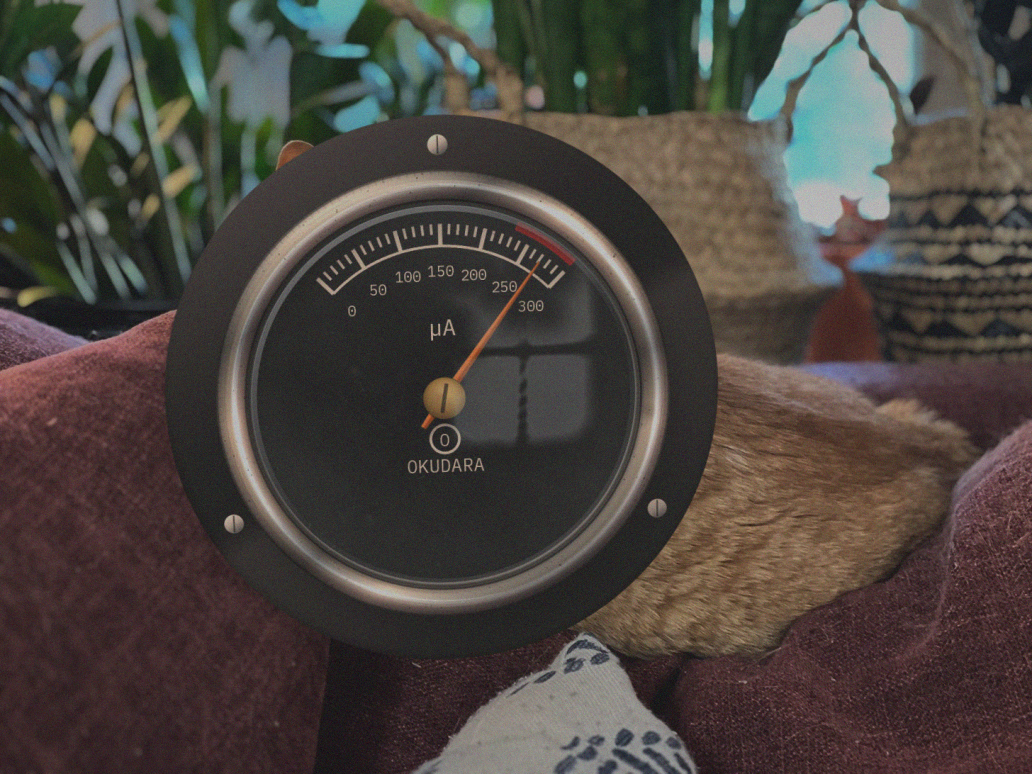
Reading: **270** µA
